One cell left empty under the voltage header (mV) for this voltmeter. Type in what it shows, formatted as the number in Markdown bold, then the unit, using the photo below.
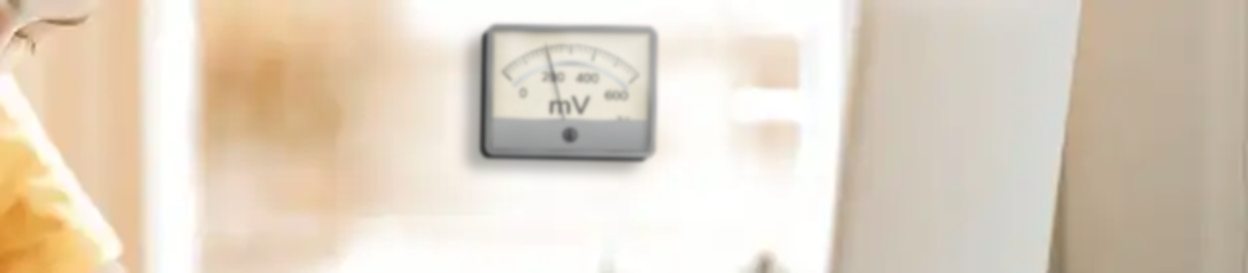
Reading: **200** mV
